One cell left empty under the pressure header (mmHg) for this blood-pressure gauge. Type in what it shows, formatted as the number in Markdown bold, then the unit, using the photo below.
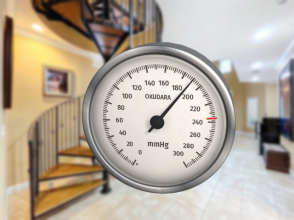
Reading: **190** mmHg
